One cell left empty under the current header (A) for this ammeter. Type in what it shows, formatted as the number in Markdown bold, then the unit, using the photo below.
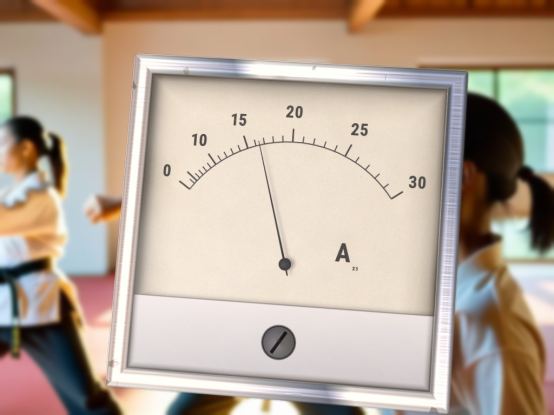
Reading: **16.5** A
